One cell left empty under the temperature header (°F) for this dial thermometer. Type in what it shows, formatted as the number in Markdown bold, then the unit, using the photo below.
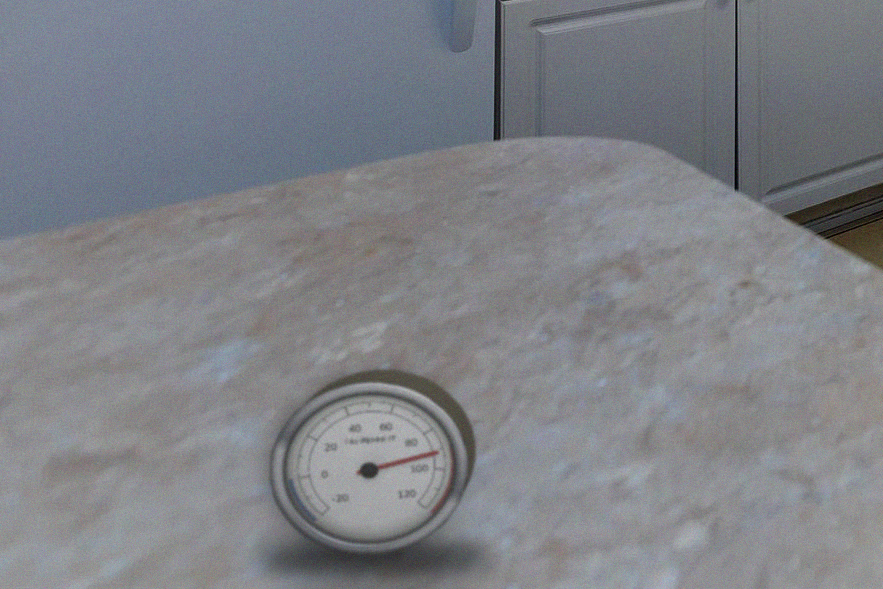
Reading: **90** °F
